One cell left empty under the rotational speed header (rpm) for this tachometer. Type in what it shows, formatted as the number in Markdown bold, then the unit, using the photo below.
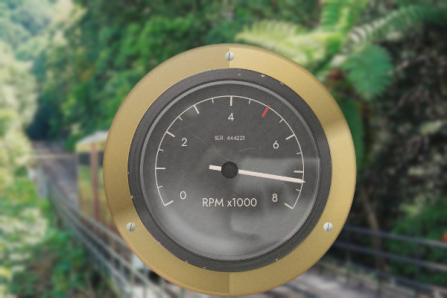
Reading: **7250** rpm
